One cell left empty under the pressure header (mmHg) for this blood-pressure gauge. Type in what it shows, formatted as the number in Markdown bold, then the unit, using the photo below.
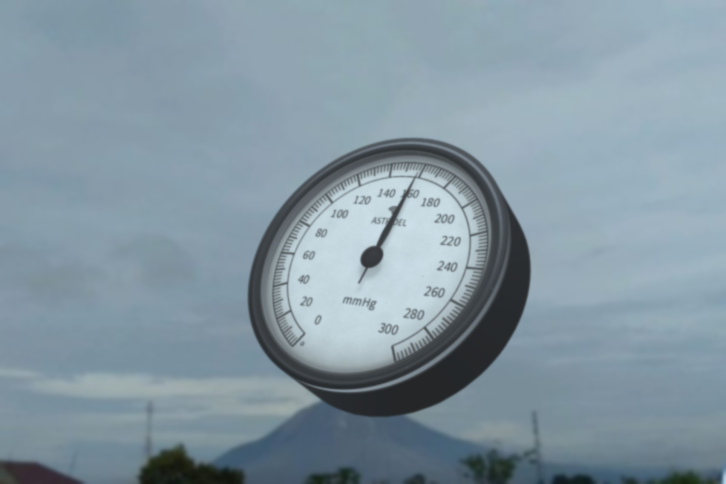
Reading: **160** mmHg
